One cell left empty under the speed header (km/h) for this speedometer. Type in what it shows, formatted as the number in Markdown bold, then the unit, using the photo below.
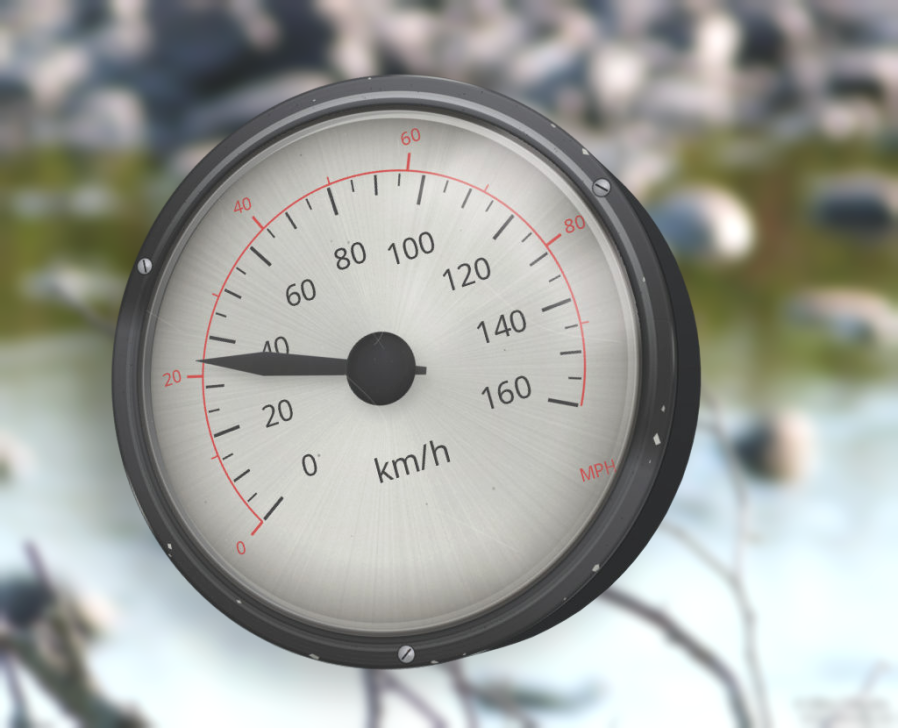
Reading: **35** km/h
